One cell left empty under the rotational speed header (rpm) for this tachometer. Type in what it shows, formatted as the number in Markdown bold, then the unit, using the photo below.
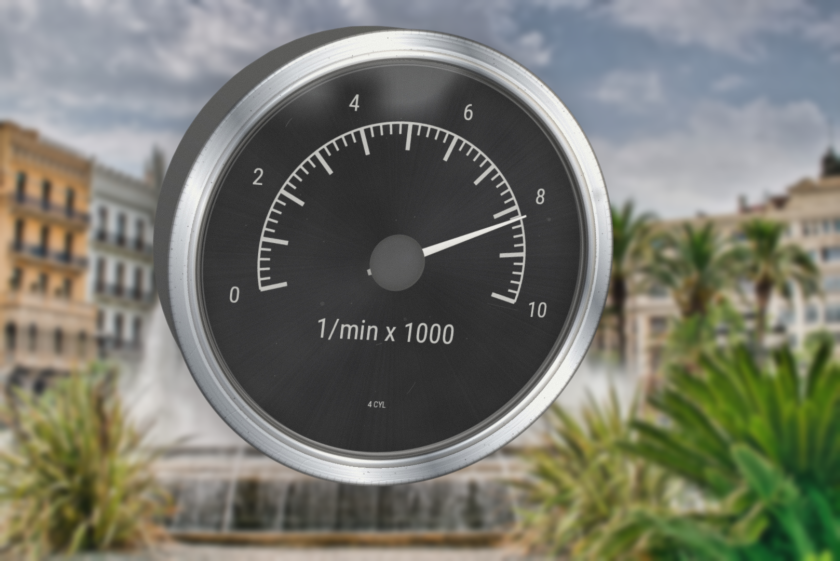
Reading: **8200** rpm
